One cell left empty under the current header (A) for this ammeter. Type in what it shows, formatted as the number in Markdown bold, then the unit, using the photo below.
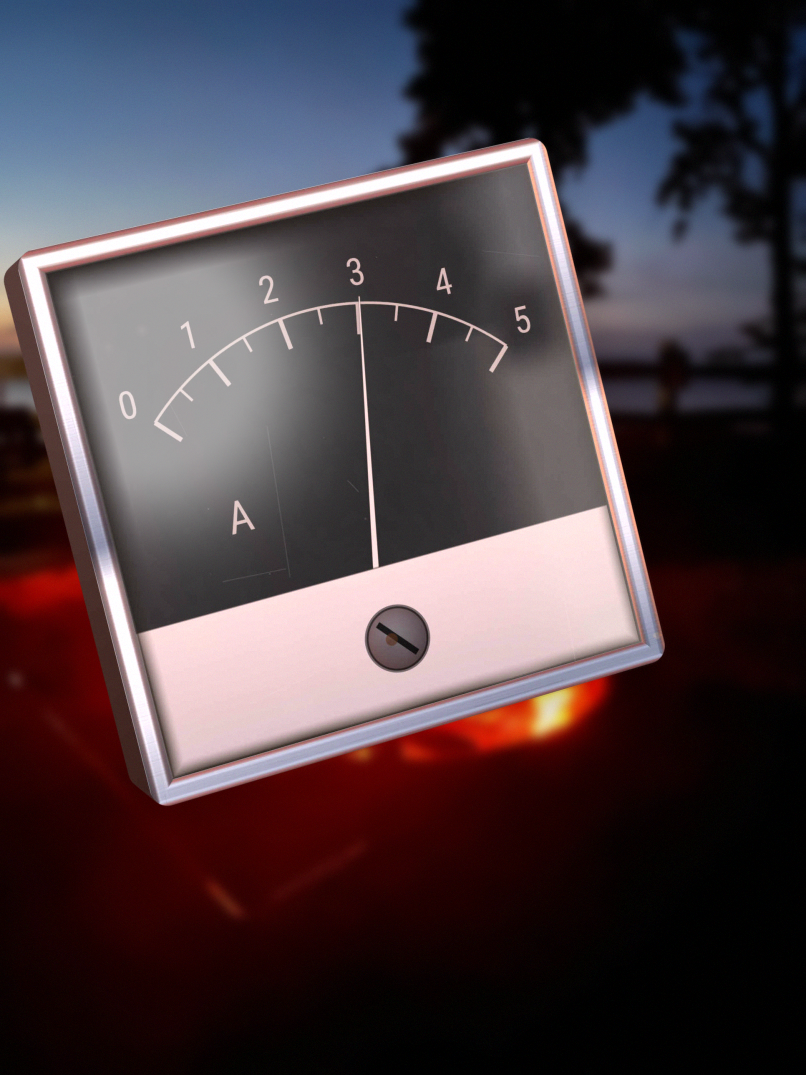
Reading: **3** A
